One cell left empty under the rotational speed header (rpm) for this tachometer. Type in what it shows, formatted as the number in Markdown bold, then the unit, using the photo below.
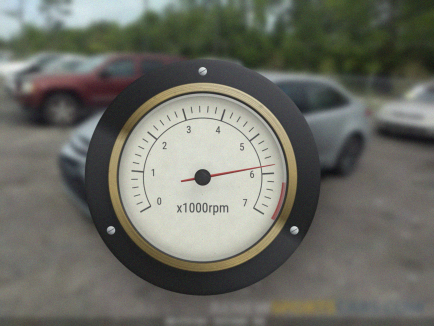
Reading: **5800** rpm
